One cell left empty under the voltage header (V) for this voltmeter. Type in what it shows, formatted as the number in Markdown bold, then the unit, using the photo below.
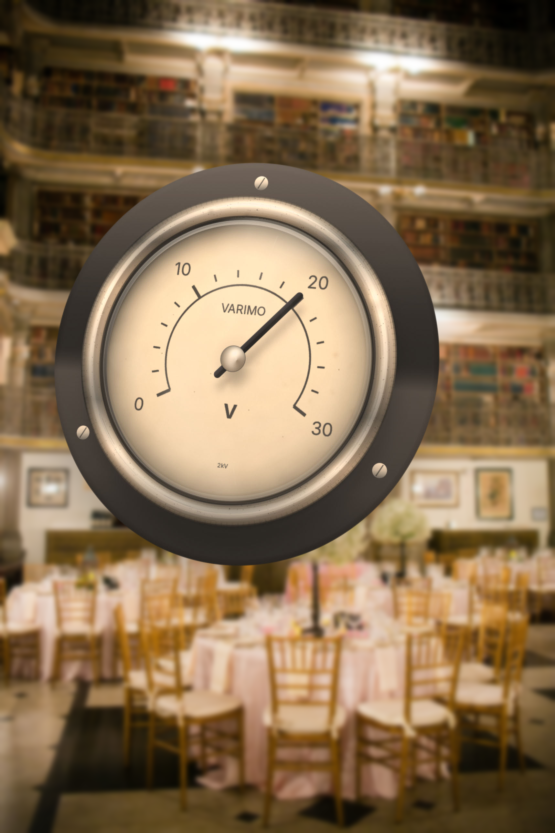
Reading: **20** V
